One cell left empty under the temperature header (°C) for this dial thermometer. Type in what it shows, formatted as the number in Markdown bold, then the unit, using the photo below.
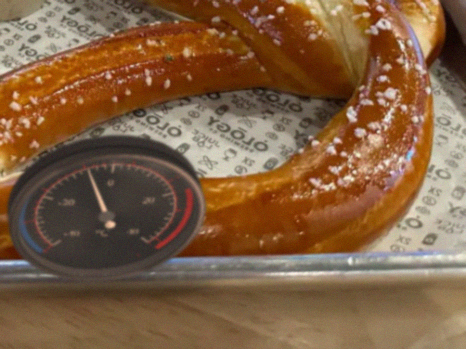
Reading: **-6** °C
